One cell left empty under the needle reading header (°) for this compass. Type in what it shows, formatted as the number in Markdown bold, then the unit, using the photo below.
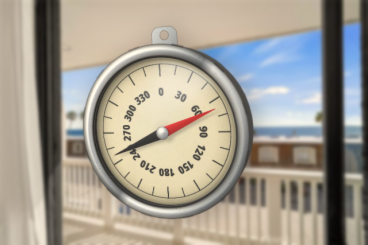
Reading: **67.5** °
